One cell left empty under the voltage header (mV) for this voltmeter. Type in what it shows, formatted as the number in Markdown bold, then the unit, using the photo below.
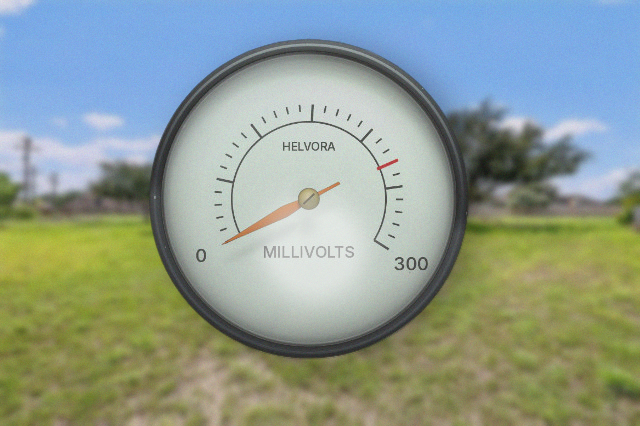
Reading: **0** mV
